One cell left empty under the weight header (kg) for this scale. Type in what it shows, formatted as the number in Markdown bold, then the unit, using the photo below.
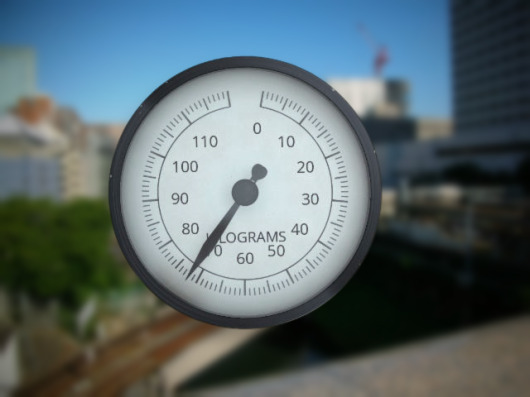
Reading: **72** kg
